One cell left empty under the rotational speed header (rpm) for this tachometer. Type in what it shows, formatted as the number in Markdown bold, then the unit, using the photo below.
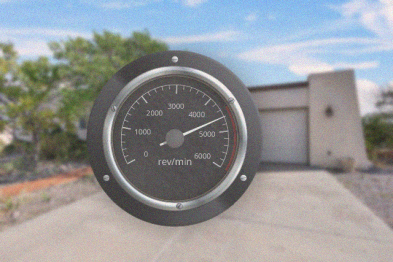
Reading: **4600** rpm
